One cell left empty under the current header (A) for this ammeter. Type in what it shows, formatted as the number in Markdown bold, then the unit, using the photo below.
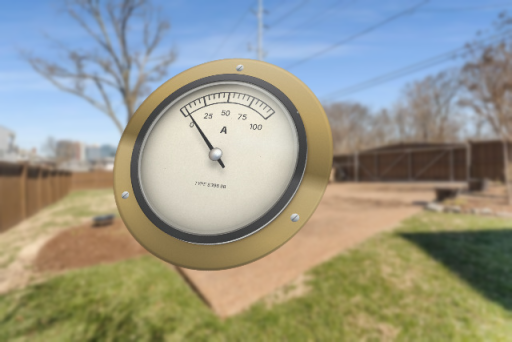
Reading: **5** A
